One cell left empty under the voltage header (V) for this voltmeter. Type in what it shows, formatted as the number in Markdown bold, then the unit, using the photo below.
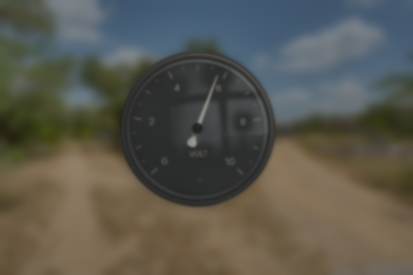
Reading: **5.75** V
